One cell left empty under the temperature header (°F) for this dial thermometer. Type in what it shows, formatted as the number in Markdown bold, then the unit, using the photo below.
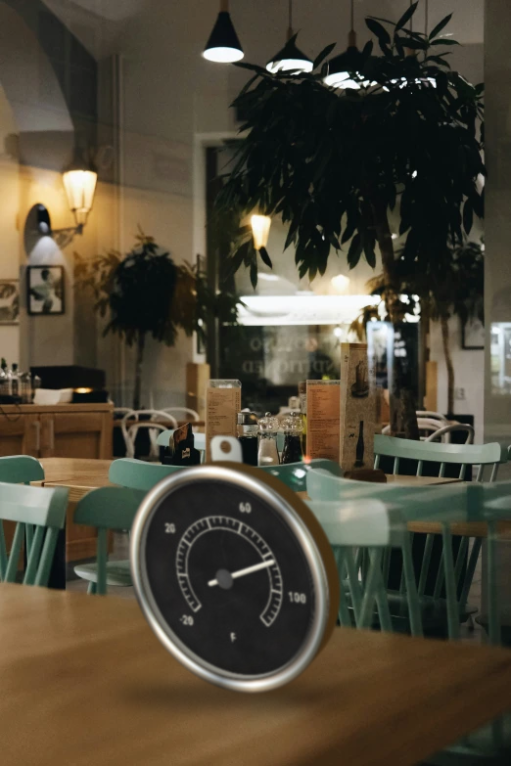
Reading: **84** °F
